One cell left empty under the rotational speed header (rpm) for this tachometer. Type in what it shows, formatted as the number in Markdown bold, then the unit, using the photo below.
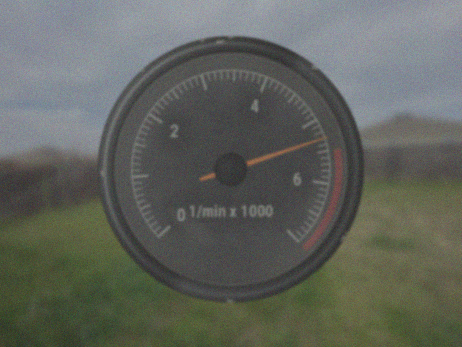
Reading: **5300** rpm
